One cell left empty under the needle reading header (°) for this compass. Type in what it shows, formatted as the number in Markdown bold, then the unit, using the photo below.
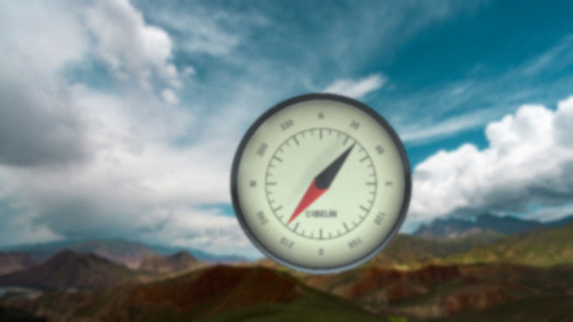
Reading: **220** °
